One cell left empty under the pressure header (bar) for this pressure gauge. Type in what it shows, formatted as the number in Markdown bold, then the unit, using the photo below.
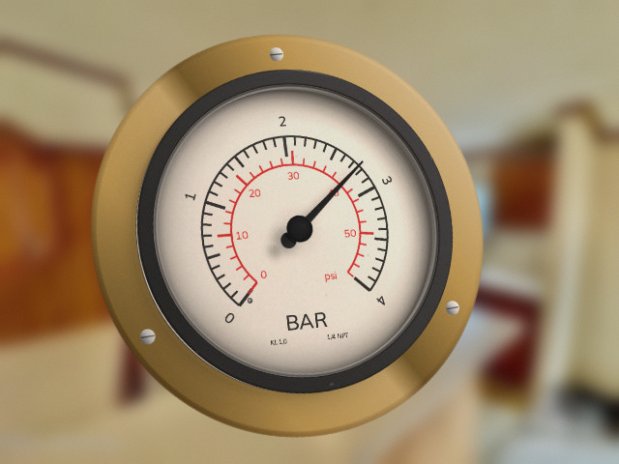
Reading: **2.75** bar
